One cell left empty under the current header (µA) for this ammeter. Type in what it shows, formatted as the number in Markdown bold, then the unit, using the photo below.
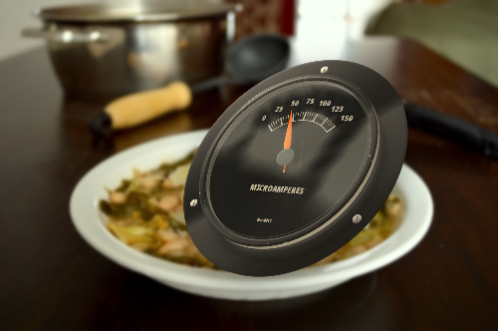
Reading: **50** µA
